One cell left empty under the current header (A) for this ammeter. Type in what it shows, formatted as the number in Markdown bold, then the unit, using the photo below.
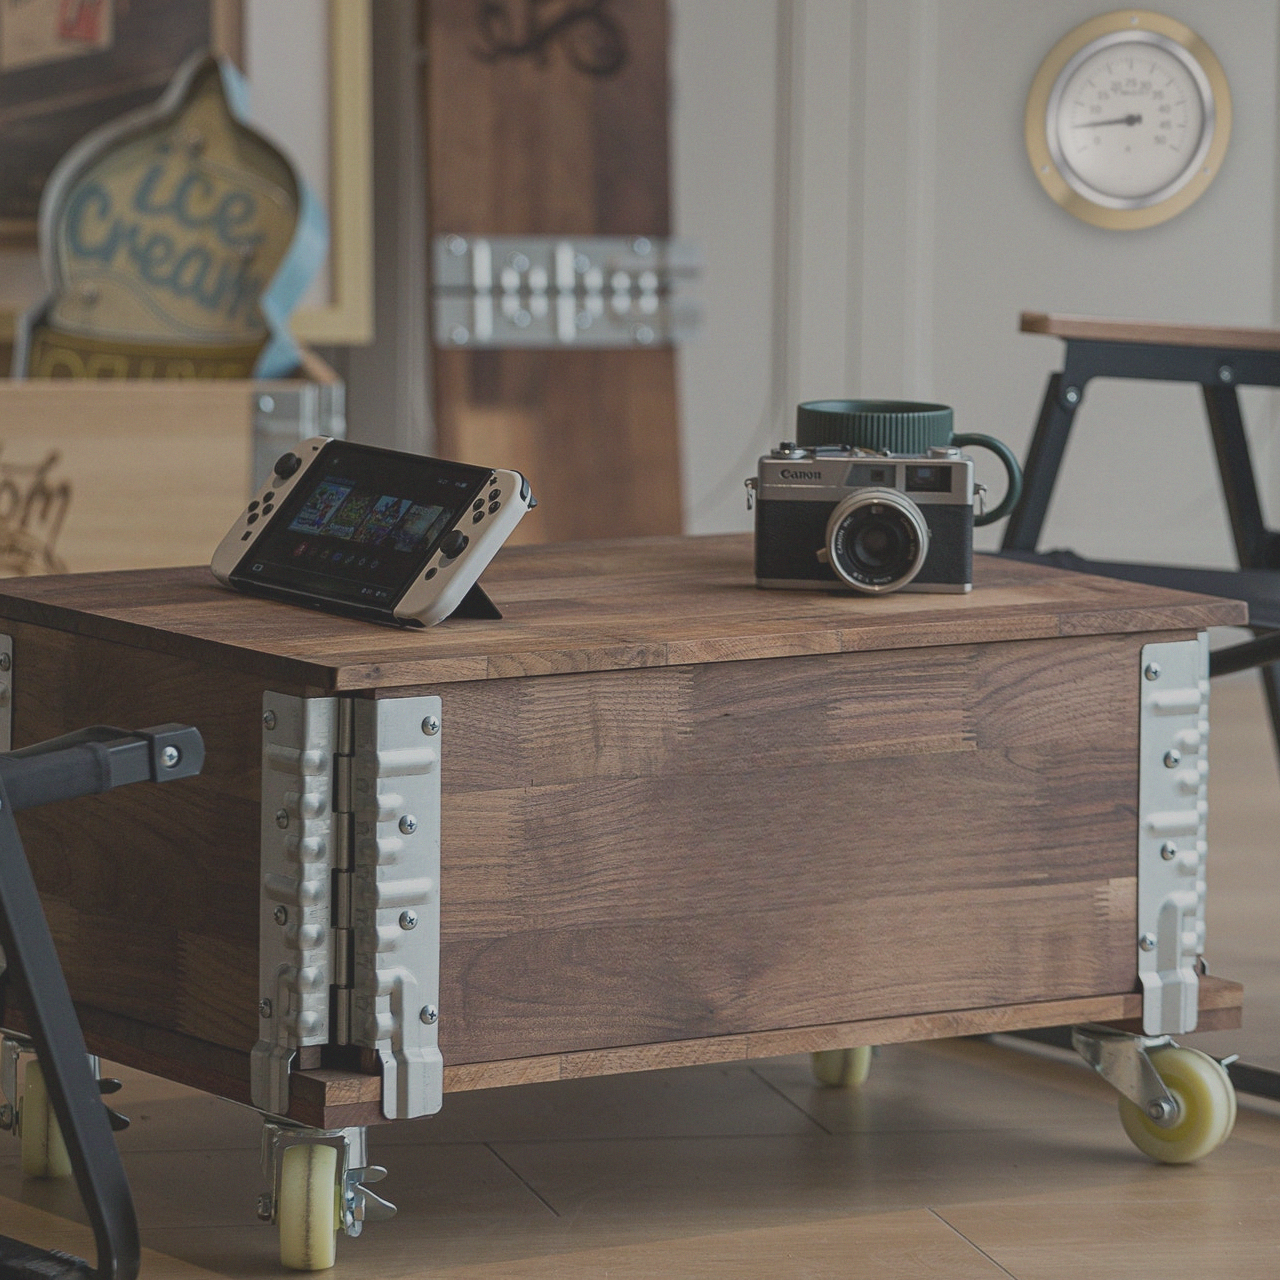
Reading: **5** A
